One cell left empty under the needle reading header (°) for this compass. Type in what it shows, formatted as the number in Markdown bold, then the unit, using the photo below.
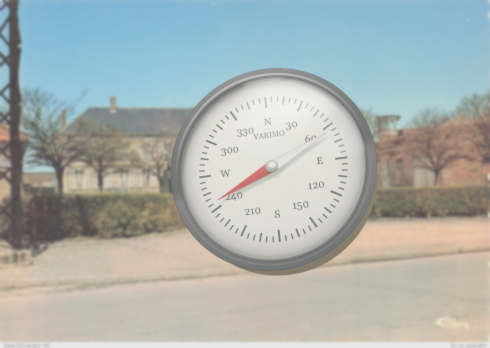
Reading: **245** °
